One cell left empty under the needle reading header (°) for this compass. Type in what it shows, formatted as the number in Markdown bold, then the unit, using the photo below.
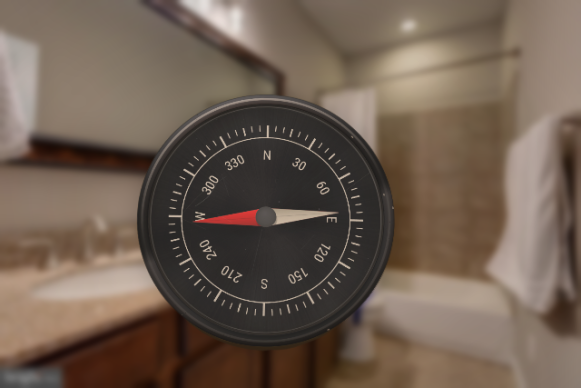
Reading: **265** °
